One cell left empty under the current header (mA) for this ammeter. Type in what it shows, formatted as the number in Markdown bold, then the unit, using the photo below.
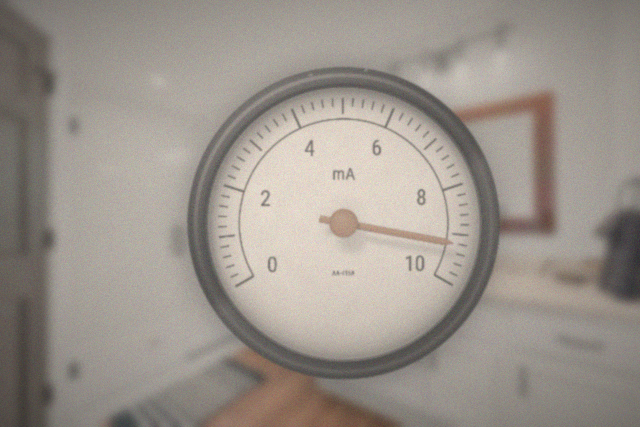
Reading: **9.2** mA
